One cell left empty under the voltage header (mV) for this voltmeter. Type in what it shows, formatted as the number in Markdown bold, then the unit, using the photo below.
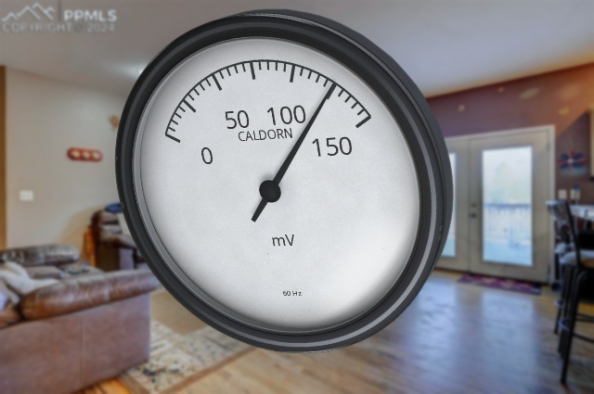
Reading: **125** mV
